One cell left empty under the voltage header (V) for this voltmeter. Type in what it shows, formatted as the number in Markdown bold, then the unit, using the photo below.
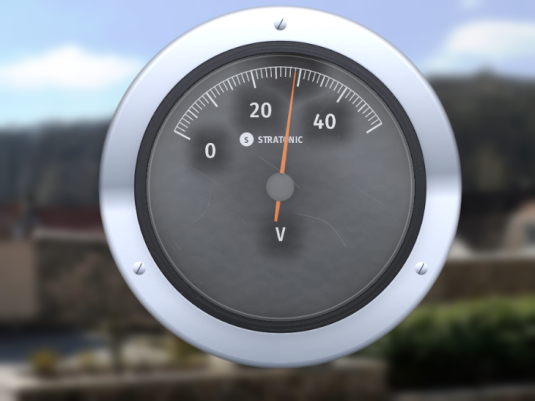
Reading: **29** V
